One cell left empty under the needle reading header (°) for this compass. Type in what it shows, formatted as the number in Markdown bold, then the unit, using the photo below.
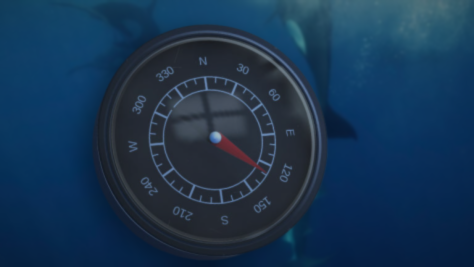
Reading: **130** °
